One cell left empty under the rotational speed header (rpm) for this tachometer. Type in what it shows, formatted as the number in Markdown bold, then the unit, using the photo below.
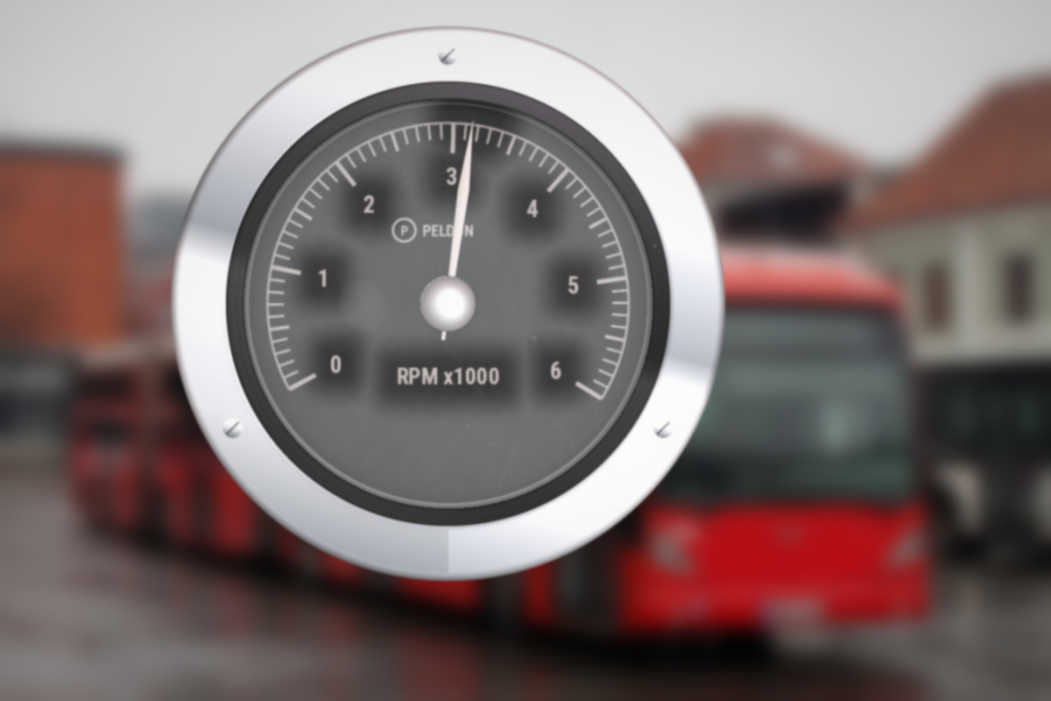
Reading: **3150** rpm
